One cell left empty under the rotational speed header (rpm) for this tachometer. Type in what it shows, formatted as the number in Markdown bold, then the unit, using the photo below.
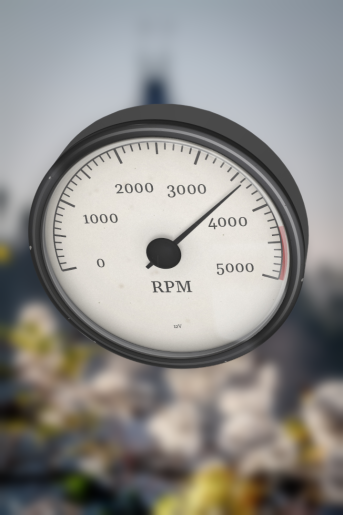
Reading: **3600** rpm
